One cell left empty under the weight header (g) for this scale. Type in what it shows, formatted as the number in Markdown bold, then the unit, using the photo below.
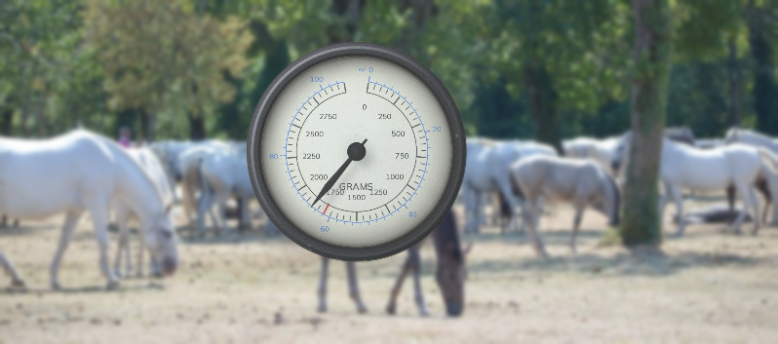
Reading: **1850** g
